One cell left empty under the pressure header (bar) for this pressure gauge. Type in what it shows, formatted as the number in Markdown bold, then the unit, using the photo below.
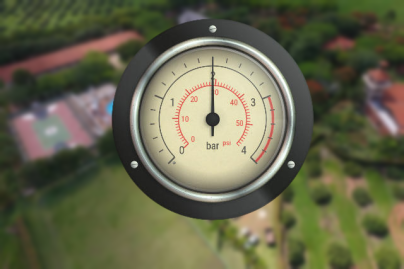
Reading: **2** bar
